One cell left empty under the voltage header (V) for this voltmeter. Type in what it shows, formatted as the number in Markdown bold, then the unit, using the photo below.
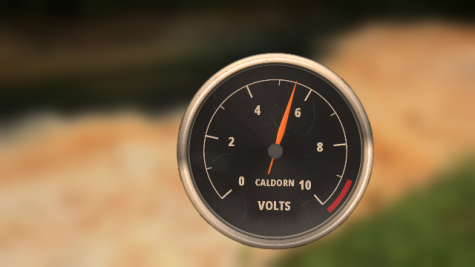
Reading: **5.5** V
